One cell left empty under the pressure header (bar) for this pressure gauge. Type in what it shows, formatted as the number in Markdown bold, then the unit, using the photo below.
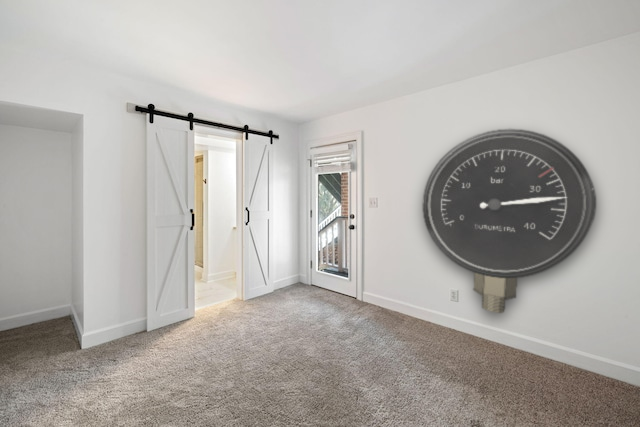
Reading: **33** bar
